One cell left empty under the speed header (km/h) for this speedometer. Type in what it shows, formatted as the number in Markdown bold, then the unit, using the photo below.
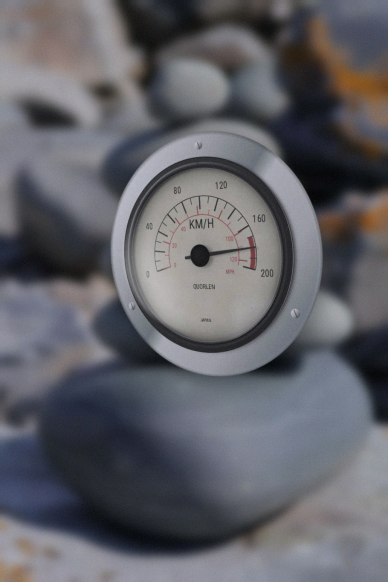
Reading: **180** km/h
